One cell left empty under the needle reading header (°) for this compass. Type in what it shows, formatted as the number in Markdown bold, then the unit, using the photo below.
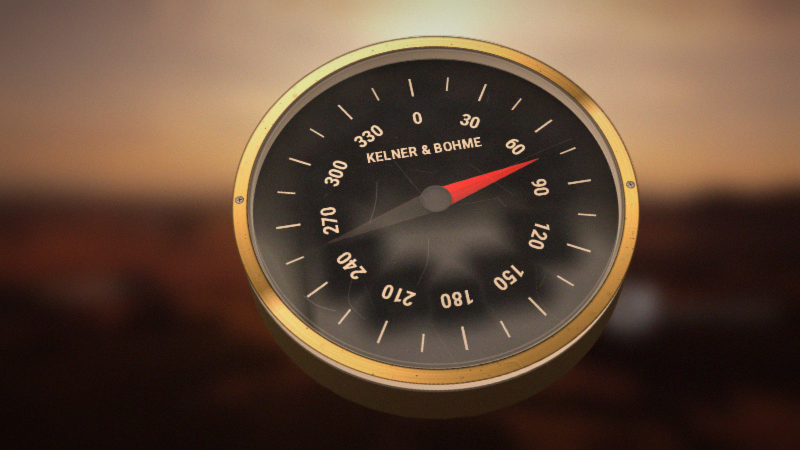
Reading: **75** °
